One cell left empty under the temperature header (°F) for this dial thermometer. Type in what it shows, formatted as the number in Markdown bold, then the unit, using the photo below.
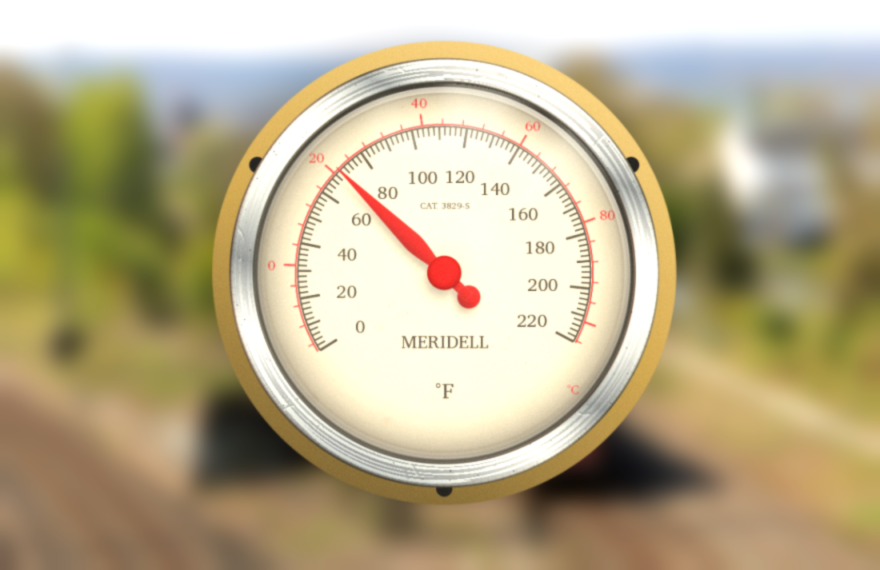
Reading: **70** °F
